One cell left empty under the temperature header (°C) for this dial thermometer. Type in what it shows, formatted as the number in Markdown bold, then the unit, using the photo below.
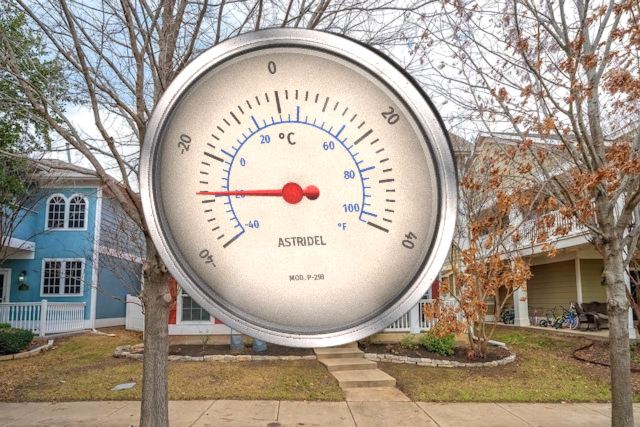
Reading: **-28** °C
